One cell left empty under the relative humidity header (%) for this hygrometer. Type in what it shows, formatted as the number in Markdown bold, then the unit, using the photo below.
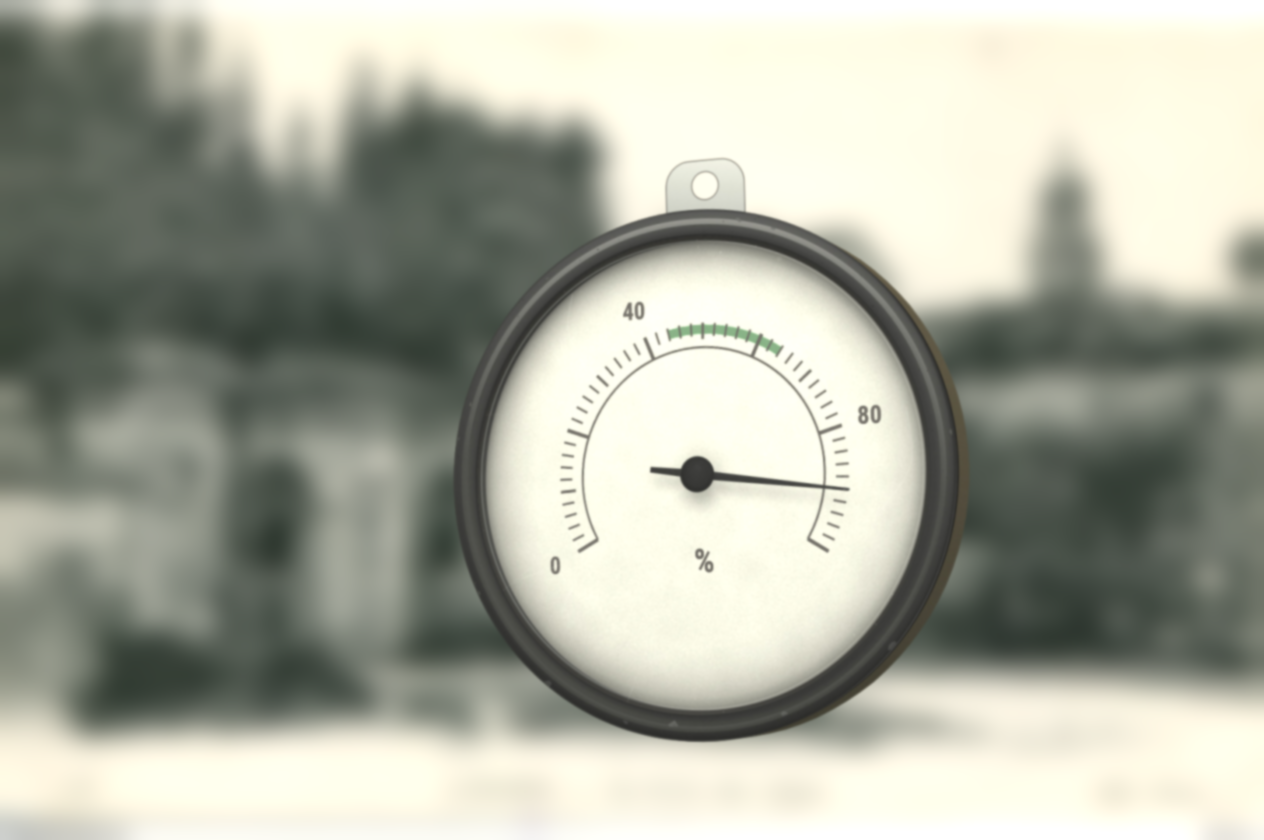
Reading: **90** %
